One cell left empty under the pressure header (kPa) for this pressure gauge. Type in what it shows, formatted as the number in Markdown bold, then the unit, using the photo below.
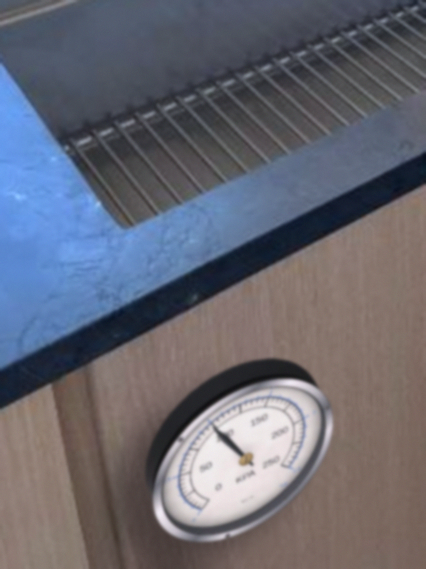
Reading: **100** kPa
